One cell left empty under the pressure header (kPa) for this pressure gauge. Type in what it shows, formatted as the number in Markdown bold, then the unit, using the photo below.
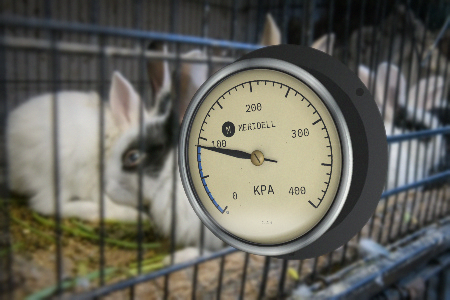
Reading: **90** kPa
